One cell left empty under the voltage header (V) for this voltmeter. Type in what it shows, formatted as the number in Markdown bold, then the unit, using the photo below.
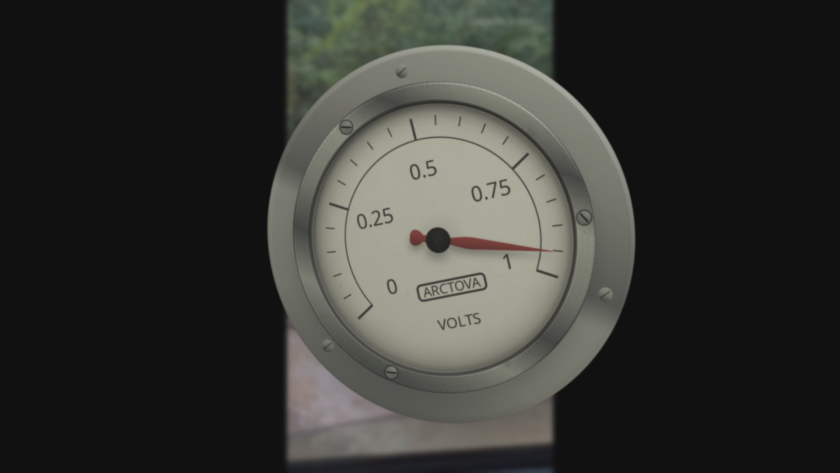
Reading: **0.95** V
